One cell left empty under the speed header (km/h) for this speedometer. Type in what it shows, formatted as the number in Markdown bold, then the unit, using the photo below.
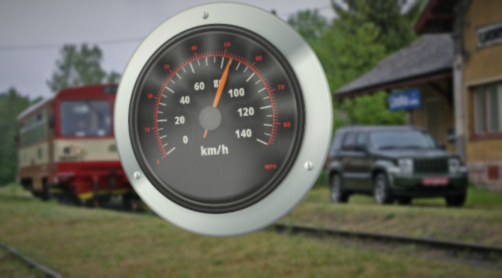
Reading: **85** km/h
